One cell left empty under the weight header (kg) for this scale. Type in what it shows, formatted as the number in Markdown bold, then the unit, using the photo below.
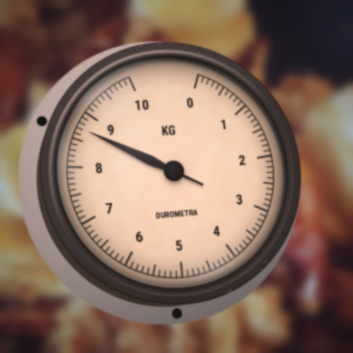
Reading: **8.7** kg
